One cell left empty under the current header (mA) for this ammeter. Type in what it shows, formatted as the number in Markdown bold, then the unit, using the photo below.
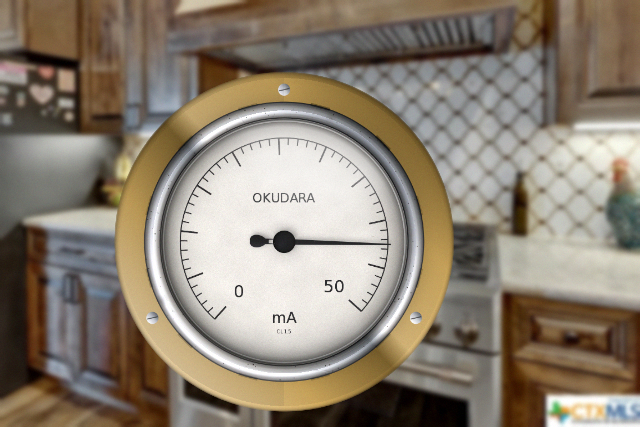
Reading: **42.5** mA
